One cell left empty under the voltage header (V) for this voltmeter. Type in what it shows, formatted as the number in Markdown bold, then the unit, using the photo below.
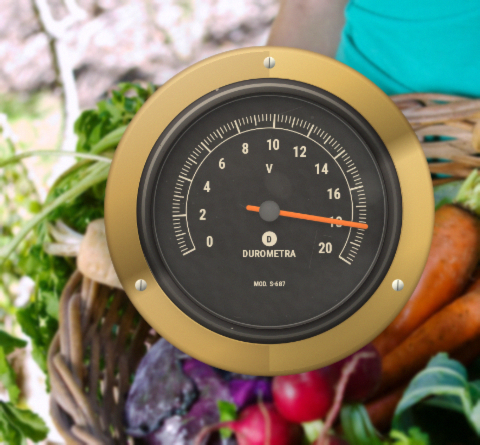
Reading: **18** V
